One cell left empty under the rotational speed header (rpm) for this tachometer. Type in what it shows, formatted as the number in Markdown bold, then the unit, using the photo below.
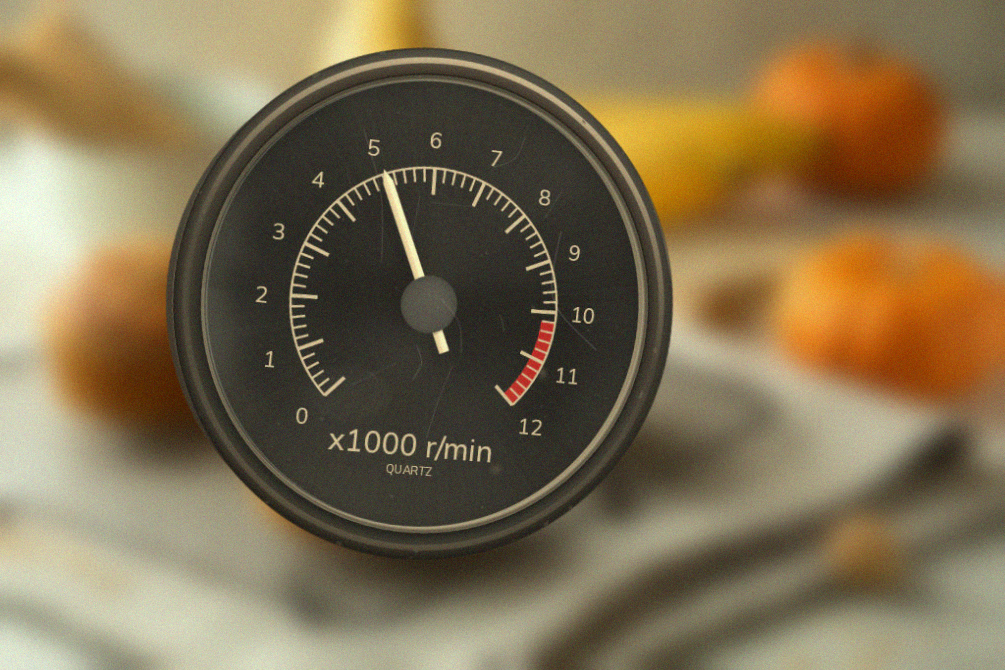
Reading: **5000** rpm
